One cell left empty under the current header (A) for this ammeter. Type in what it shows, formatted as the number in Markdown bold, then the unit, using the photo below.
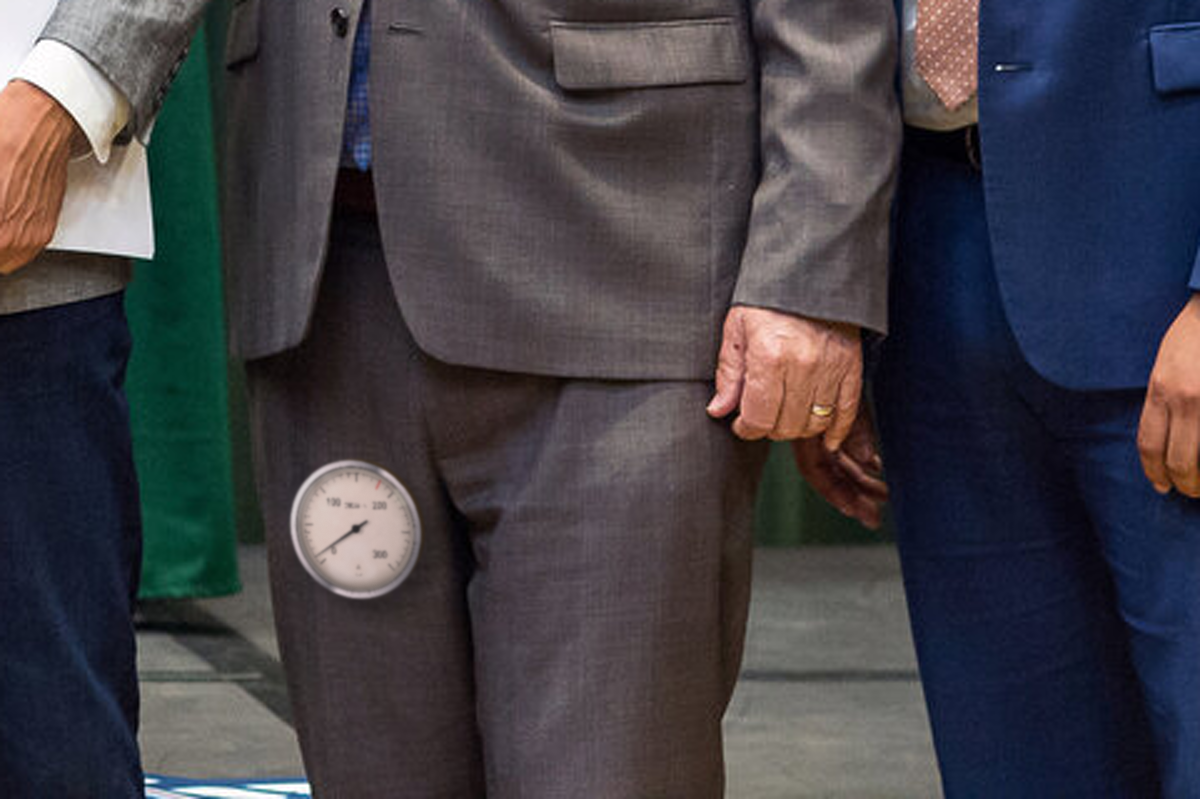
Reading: **10** A
